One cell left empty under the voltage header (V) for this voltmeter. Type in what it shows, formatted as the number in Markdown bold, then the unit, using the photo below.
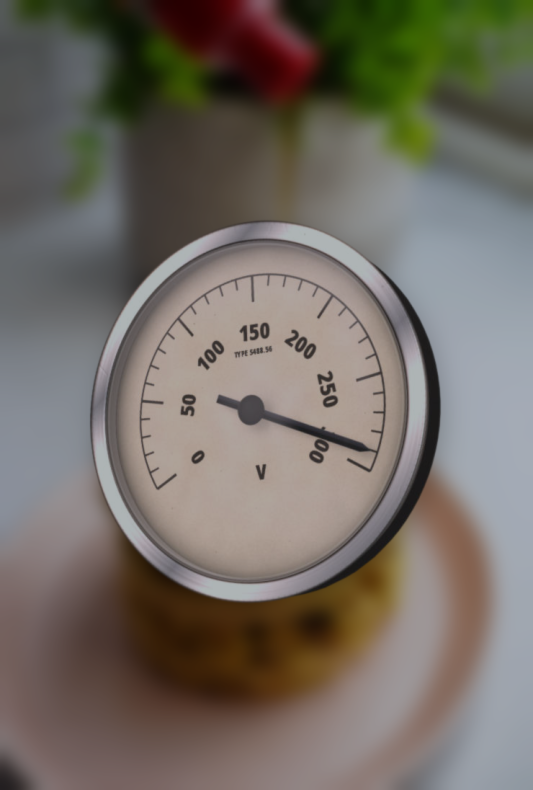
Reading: **290** V
